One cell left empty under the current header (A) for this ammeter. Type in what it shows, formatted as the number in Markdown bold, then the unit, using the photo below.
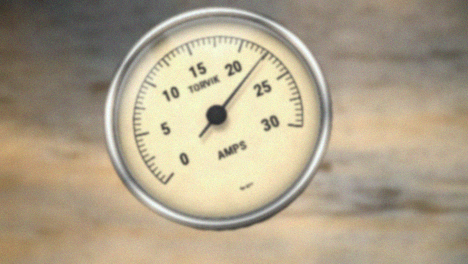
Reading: **22.5** A
